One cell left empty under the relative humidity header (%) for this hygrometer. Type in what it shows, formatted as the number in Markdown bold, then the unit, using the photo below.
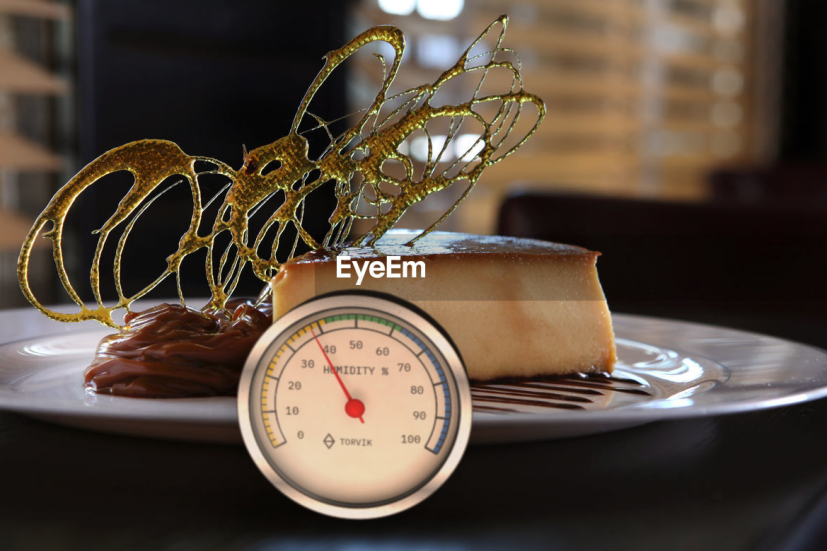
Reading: **38** %
